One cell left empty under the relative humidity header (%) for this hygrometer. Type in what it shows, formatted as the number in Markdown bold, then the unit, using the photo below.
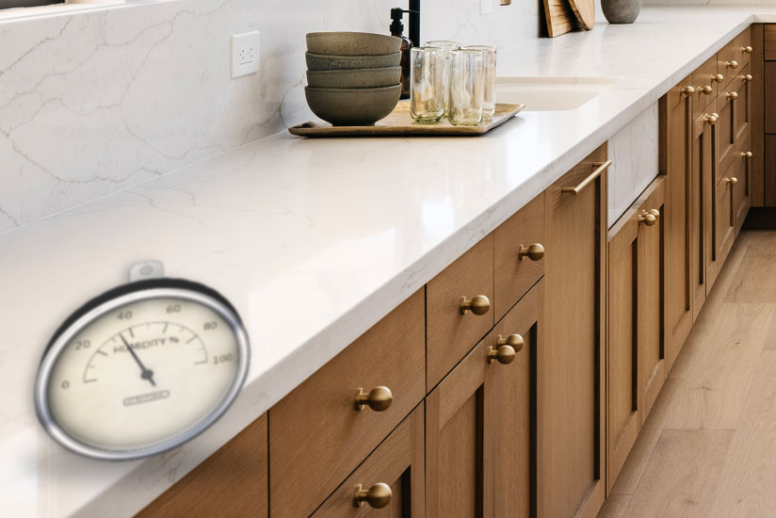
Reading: **35** %
